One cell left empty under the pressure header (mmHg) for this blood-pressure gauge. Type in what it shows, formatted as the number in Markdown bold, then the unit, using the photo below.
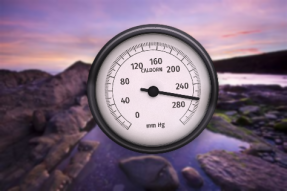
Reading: **260** mmHg
